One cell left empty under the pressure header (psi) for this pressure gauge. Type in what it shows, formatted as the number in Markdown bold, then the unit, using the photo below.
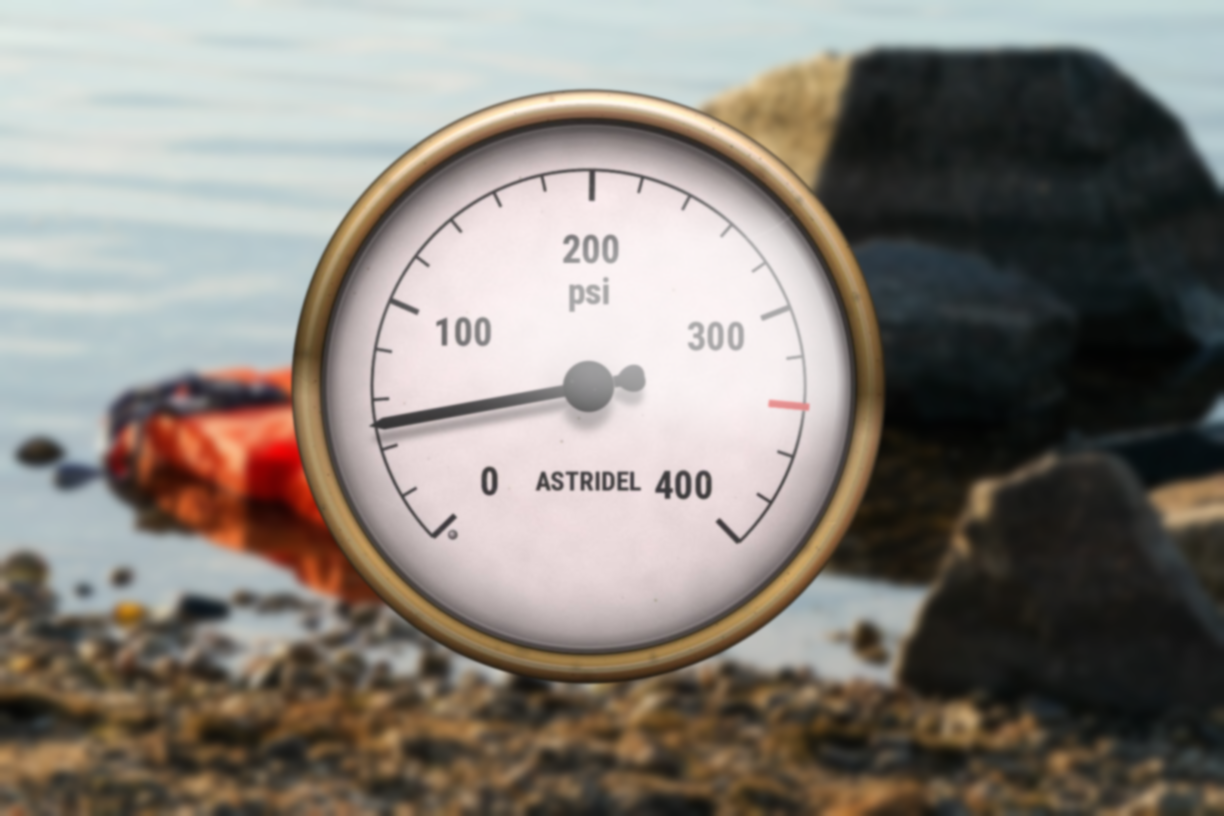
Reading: **50** psi
